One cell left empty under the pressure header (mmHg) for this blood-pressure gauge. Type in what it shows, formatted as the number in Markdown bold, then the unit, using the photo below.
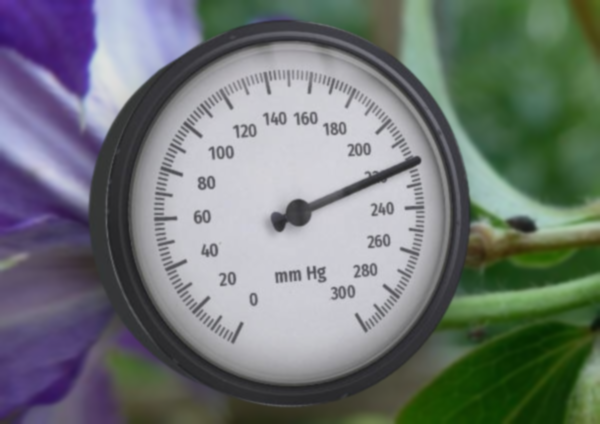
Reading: **220** mmHg
